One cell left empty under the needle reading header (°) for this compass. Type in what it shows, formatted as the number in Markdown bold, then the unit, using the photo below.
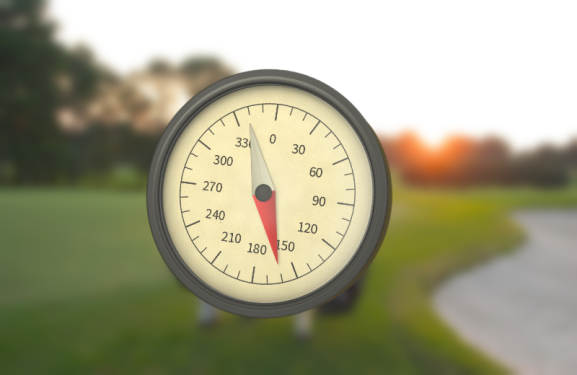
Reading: **160** °
